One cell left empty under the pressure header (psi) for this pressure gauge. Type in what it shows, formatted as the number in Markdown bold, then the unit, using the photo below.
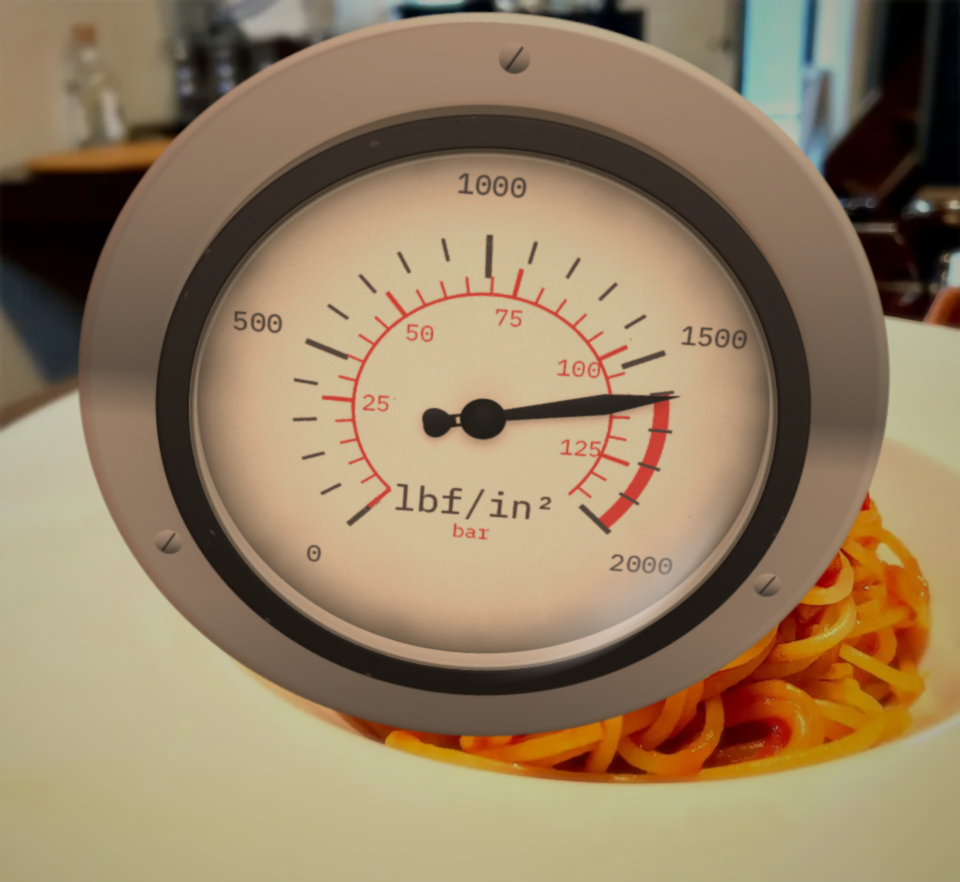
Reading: **1600** psi
